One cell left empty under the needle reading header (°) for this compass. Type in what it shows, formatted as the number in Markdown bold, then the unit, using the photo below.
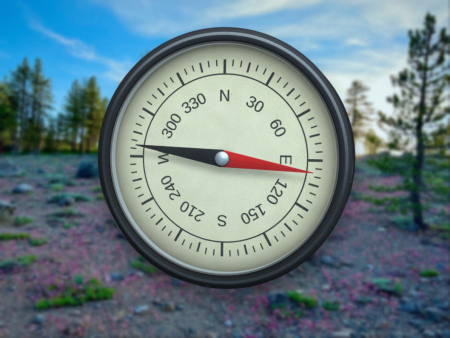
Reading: **97.5** °
